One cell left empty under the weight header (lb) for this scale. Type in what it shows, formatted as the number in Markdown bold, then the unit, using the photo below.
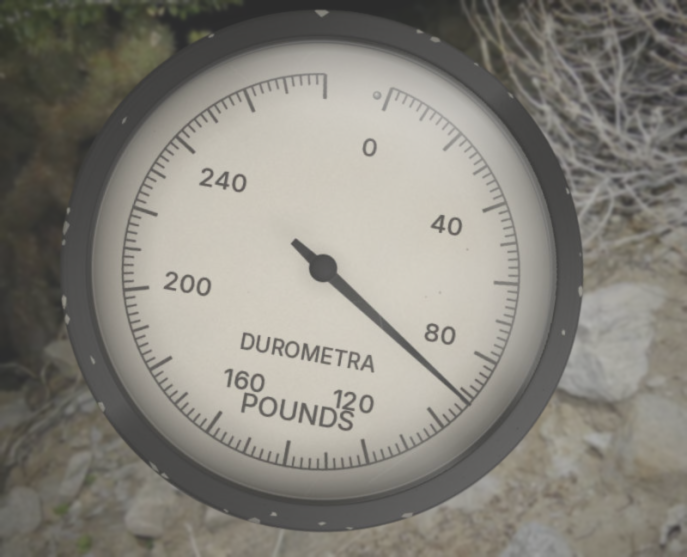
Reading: **92** lb
